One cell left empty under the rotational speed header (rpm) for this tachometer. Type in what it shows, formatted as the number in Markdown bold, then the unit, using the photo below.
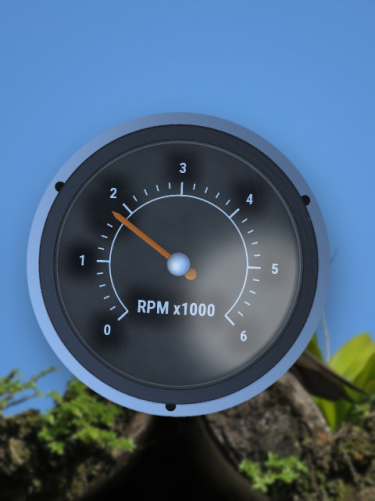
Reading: **1800** rpm
